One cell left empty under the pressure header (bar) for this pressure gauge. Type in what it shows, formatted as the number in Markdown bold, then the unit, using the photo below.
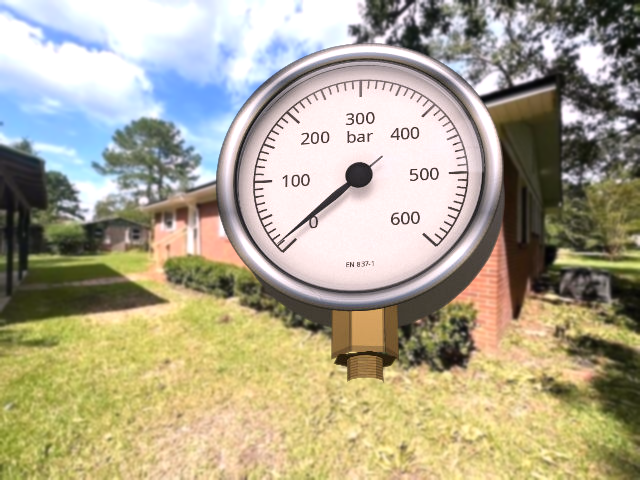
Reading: **10** bar
